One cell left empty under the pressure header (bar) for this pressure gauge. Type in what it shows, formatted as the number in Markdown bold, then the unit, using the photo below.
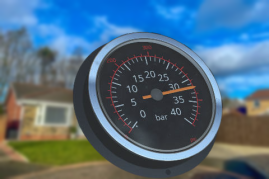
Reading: **32** bar
